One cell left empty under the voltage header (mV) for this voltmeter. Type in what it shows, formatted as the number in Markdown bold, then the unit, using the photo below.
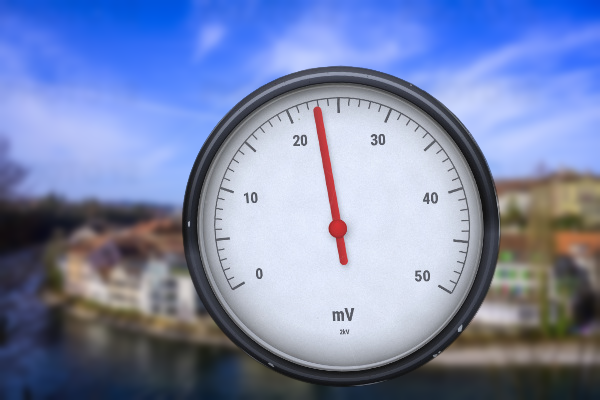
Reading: **23** mV
